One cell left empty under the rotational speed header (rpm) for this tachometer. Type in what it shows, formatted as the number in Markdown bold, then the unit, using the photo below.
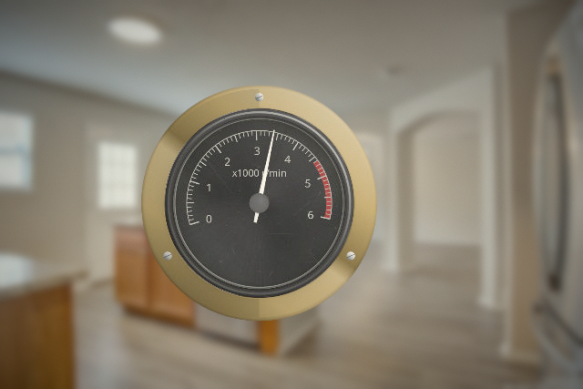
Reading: **3400** rpm
